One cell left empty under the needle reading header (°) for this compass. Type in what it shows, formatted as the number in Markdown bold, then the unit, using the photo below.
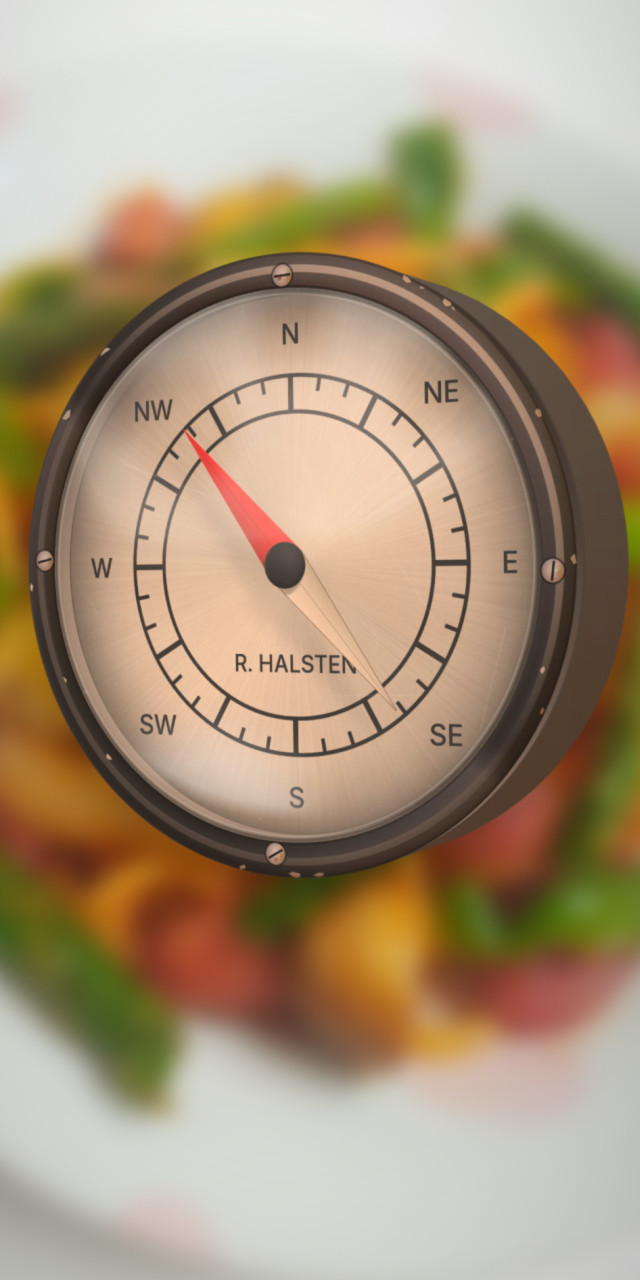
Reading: **320** °
